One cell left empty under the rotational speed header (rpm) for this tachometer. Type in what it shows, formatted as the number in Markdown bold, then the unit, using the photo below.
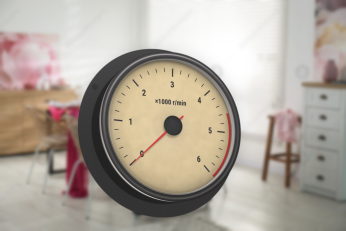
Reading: **0** rpm
